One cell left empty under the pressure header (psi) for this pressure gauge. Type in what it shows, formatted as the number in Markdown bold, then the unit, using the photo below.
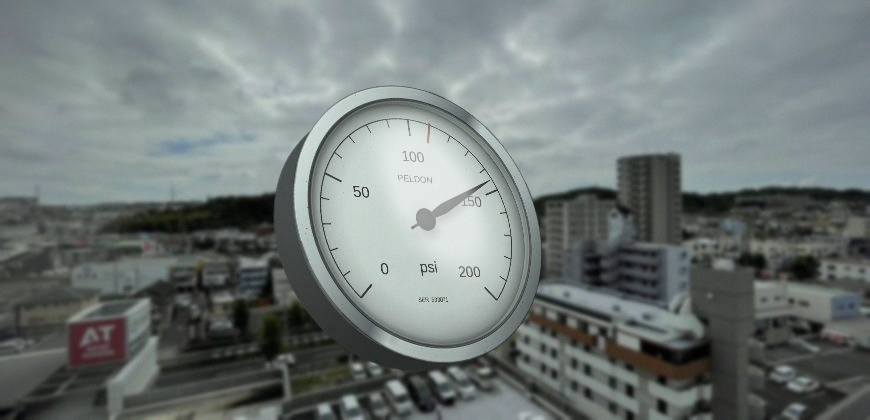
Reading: **145** psi
